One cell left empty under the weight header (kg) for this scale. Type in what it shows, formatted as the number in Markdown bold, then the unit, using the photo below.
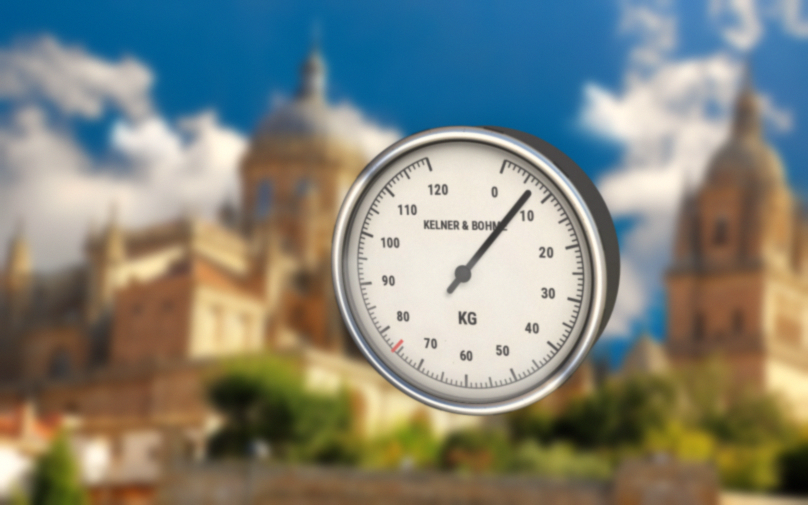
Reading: **7** kg
